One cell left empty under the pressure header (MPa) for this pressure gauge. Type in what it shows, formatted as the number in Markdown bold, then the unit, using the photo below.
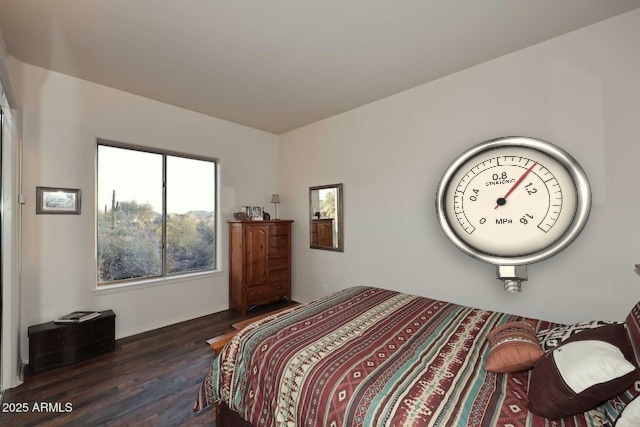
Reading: **1.05** MPa
